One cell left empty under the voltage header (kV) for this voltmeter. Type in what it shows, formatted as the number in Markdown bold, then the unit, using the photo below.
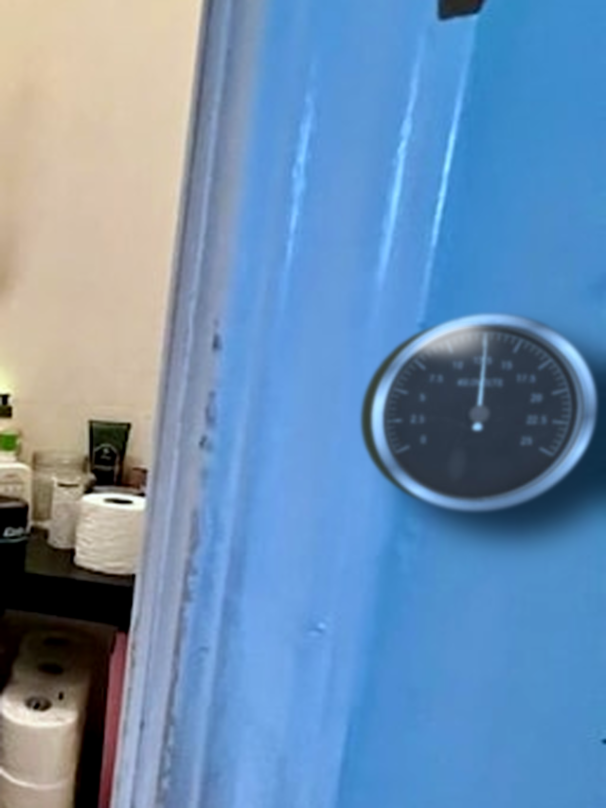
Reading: **12.5** kV
